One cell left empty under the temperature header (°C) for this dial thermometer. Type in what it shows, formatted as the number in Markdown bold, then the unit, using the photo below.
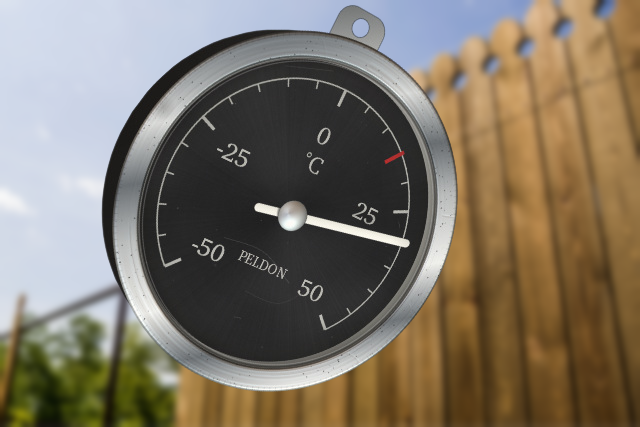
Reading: **30** °C
